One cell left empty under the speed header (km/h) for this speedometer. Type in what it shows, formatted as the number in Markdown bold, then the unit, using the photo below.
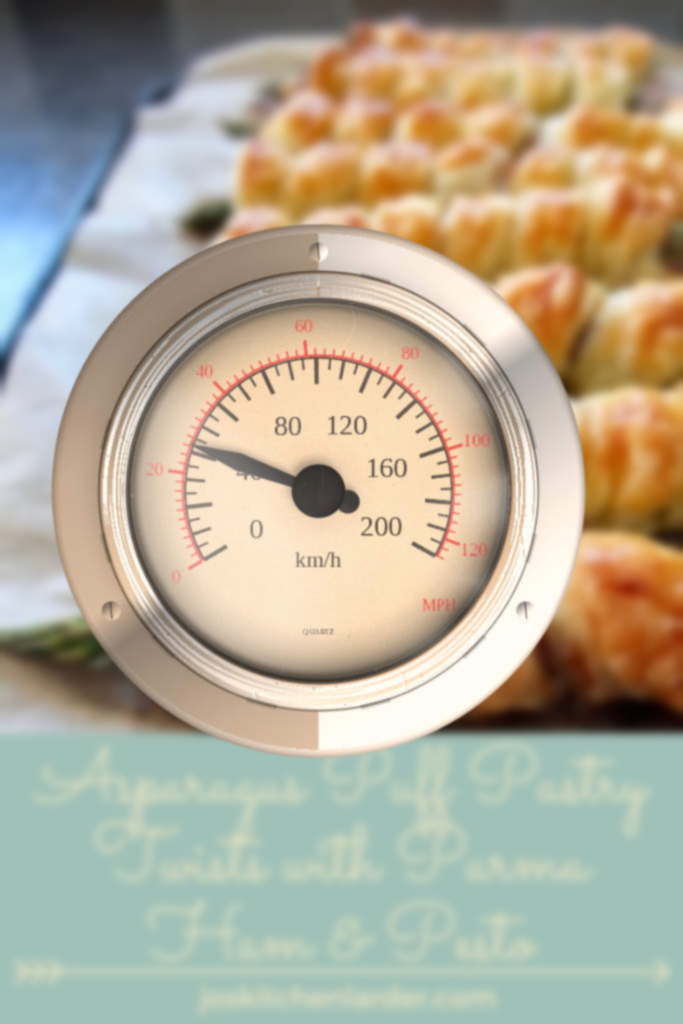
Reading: **42.5** km/h
